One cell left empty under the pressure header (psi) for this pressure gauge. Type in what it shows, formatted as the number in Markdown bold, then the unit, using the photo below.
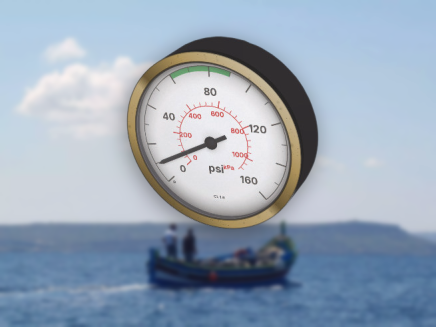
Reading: **10** psi
